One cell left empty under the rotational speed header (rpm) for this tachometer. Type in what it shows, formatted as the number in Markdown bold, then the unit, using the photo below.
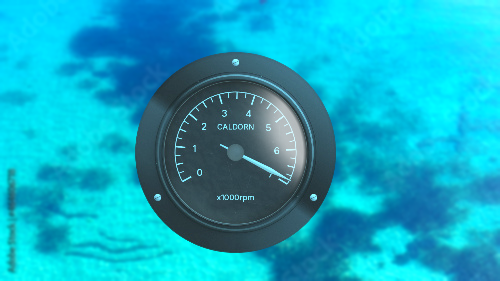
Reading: **6875** rpm
